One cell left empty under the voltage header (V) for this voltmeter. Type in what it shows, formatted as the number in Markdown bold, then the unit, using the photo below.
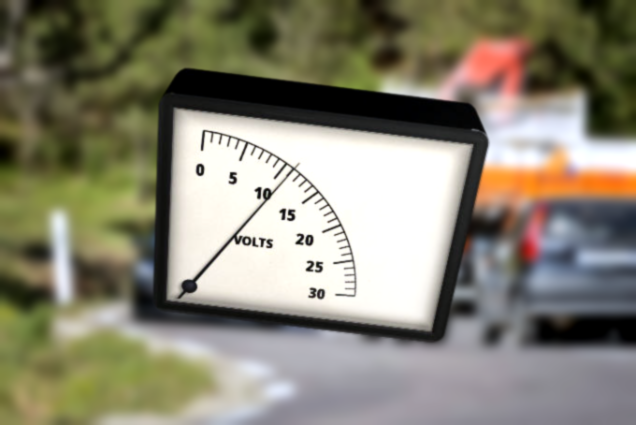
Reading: **11** V
